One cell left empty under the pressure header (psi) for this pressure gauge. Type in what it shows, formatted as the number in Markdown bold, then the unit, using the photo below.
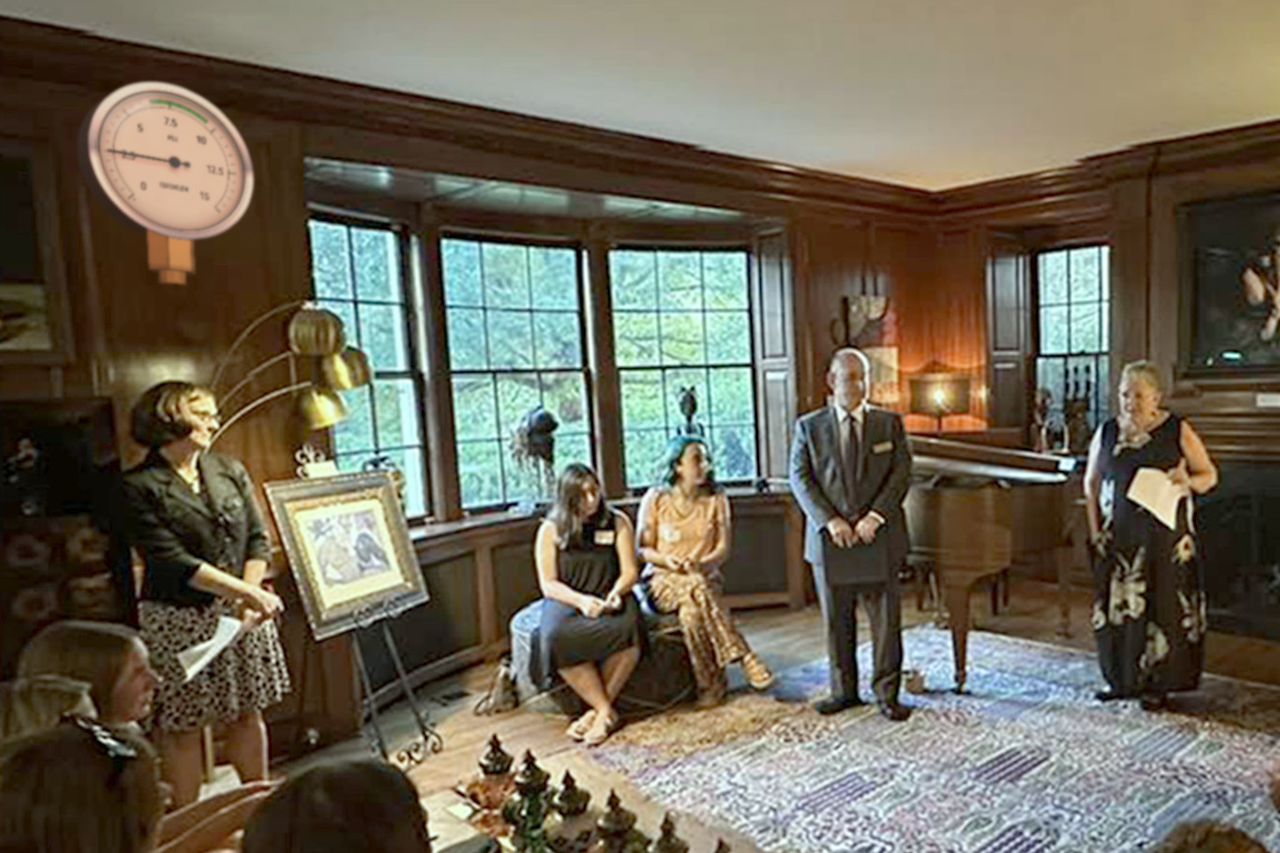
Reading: **2.5** psi
